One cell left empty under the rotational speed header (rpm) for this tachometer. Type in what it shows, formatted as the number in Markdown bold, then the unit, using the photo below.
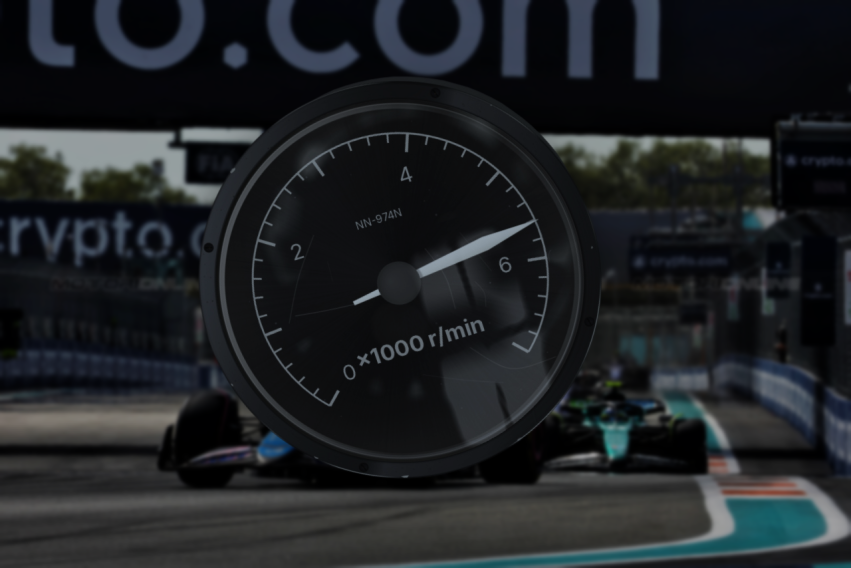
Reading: **5600** rpm
